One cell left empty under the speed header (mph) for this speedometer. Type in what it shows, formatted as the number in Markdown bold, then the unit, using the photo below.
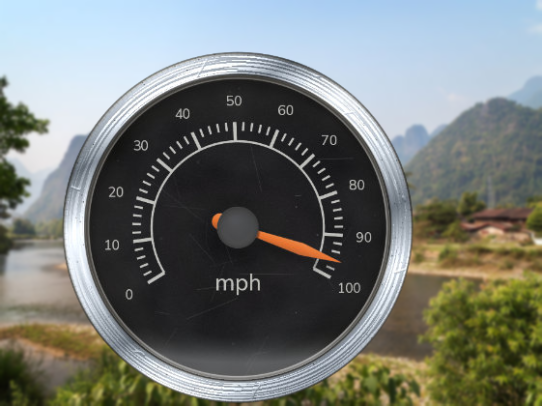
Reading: **96** mph
